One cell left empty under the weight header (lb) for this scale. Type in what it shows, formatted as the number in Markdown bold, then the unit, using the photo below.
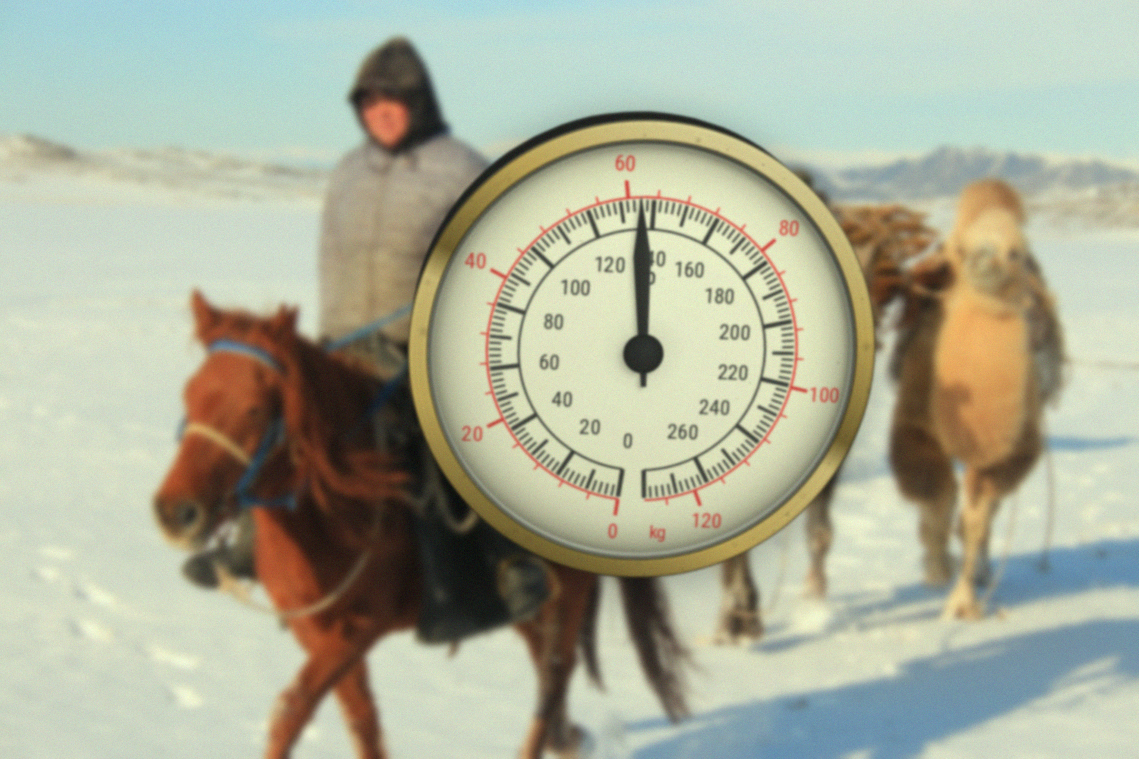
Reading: **136** lb
